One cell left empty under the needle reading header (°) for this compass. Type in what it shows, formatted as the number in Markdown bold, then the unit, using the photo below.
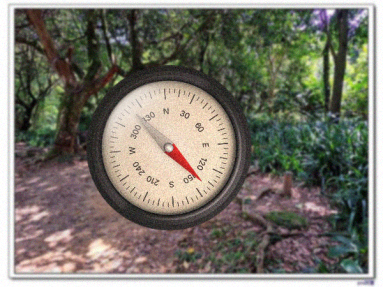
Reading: **140** °
